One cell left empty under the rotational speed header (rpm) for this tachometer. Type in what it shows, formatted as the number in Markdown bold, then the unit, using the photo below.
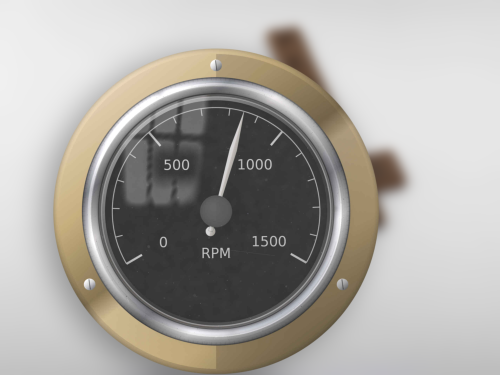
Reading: **850** rpm
